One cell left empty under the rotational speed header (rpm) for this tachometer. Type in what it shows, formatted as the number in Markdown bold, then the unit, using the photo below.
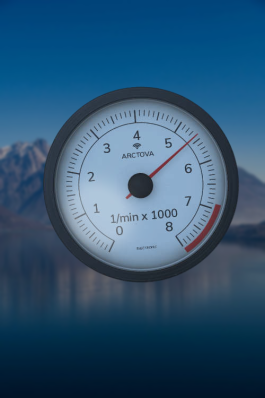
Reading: **5400** rpm
